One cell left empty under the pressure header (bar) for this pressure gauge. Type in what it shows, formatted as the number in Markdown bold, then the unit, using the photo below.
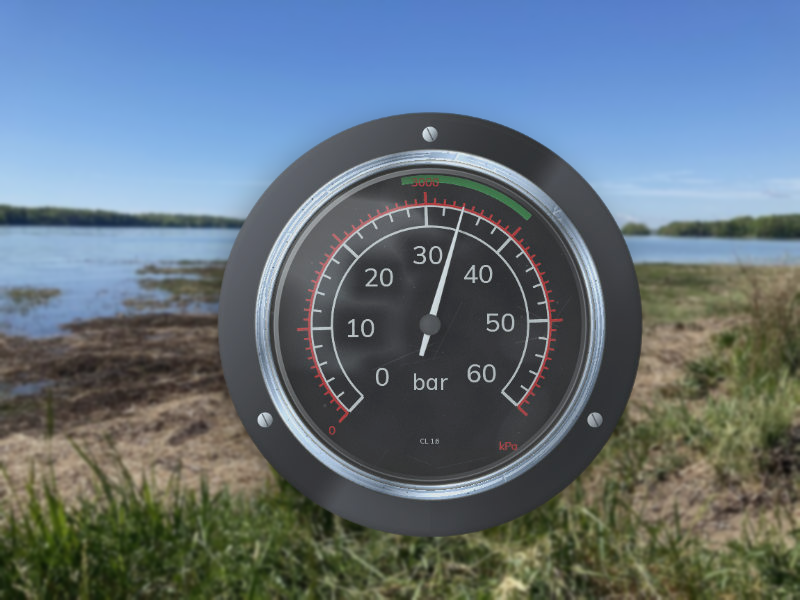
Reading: **34** bar
